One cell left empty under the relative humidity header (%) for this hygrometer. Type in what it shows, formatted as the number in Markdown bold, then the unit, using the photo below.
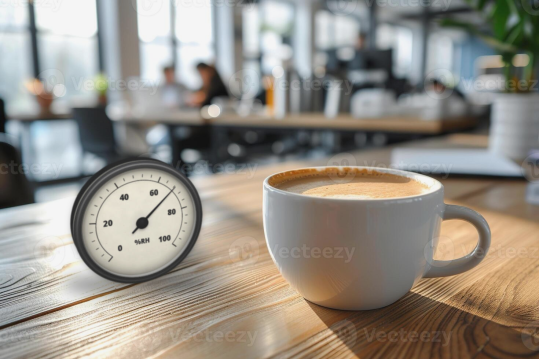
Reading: **68** %
